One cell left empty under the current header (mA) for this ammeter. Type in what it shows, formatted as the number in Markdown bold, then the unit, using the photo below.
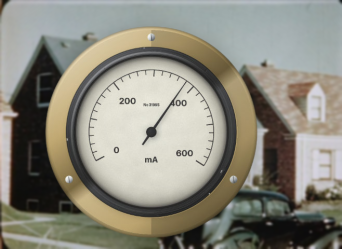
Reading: **380** mA
